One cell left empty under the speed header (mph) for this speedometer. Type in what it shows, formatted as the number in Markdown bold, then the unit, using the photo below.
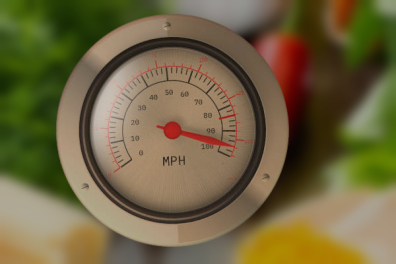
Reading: **96** mph
